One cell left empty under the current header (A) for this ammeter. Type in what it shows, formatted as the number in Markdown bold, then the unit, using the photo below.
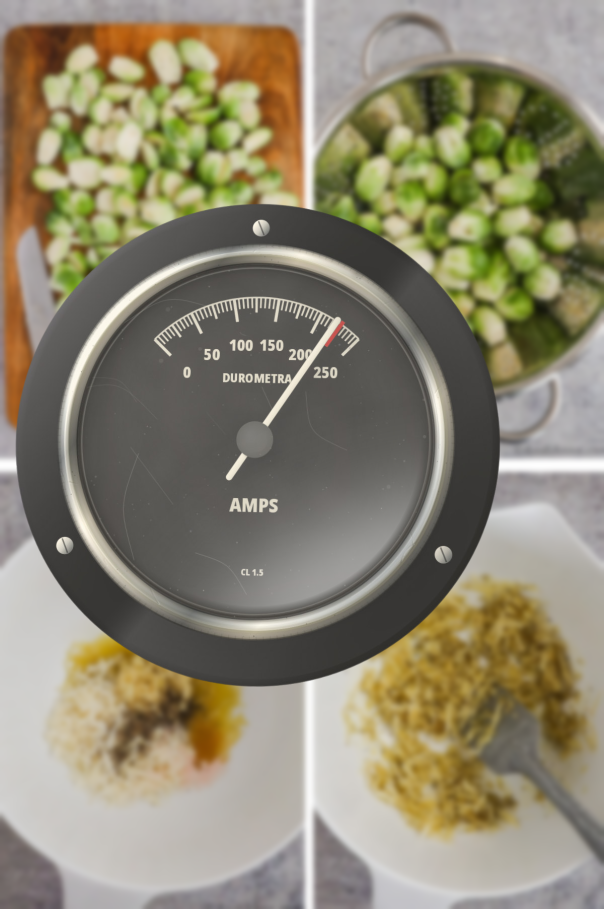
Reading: **220** A
